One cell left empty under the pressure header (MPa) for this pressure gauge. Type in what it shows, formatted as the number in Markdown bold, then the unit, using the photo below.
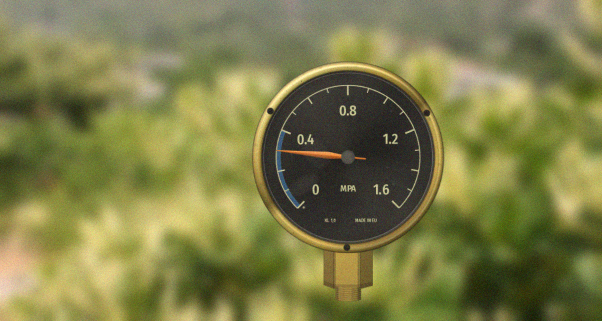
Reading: **0.3** MPa
